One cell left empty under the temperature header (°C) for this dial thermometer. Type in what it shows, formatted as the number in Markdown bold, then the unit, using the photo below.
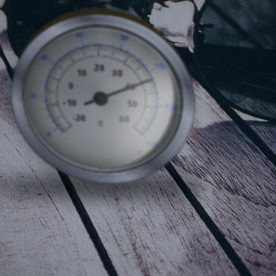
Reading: **40** °C
